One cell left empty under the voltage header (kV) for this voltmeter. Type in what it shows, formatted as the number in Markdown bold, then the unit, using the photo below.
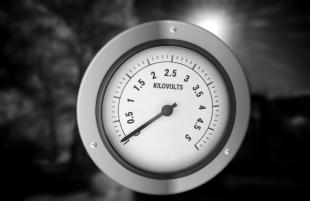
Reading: **0.1** kV
